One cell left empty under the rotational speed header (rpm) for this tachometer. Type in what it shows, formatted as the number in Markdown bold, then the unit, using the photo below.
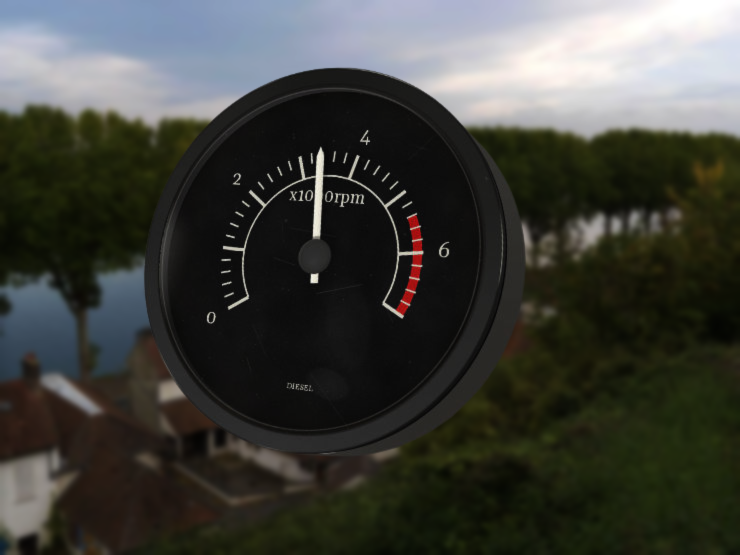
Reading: **3400** rpm
